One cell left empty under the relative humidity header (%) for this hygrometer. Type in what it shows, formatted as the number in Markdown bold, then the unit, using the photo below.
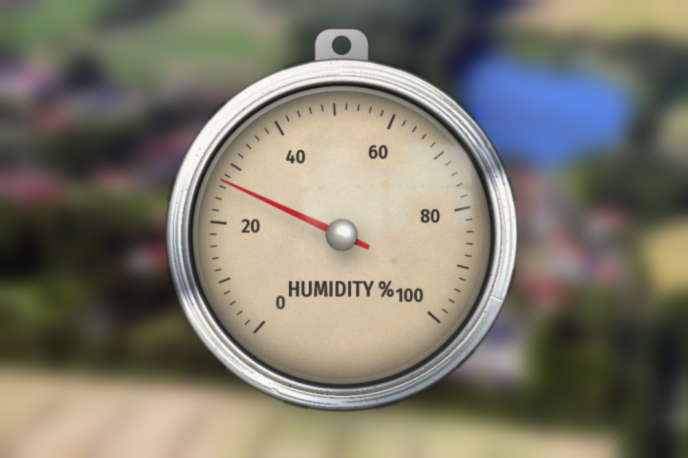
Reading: **27** %
